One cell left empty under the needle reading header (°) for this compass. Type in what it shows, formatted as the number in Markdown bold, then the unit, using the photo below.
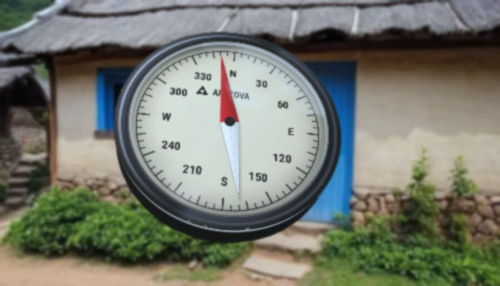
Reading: **350** °
